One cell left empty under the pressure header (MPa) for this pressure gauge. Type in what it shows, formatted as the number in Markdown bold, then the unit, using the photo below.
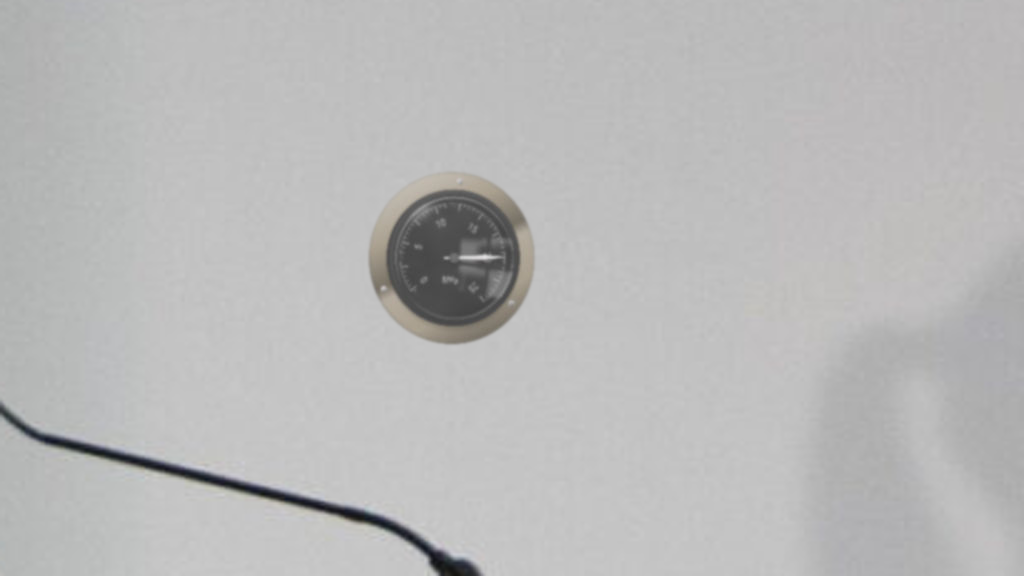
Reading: **20** MPa
